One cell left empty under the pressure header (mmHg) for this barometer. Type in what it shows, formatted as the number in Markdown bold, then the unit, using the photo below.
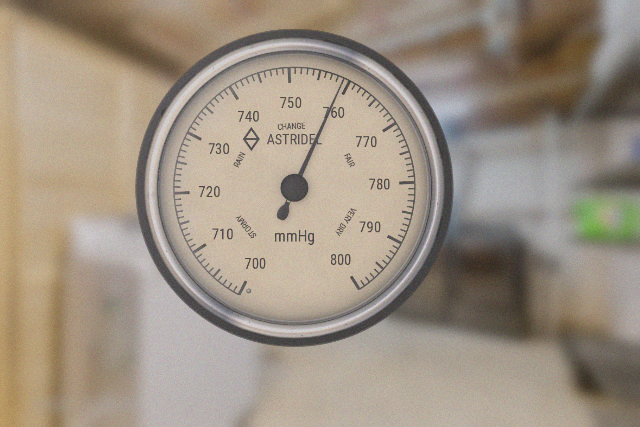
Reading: **759** mmHg
